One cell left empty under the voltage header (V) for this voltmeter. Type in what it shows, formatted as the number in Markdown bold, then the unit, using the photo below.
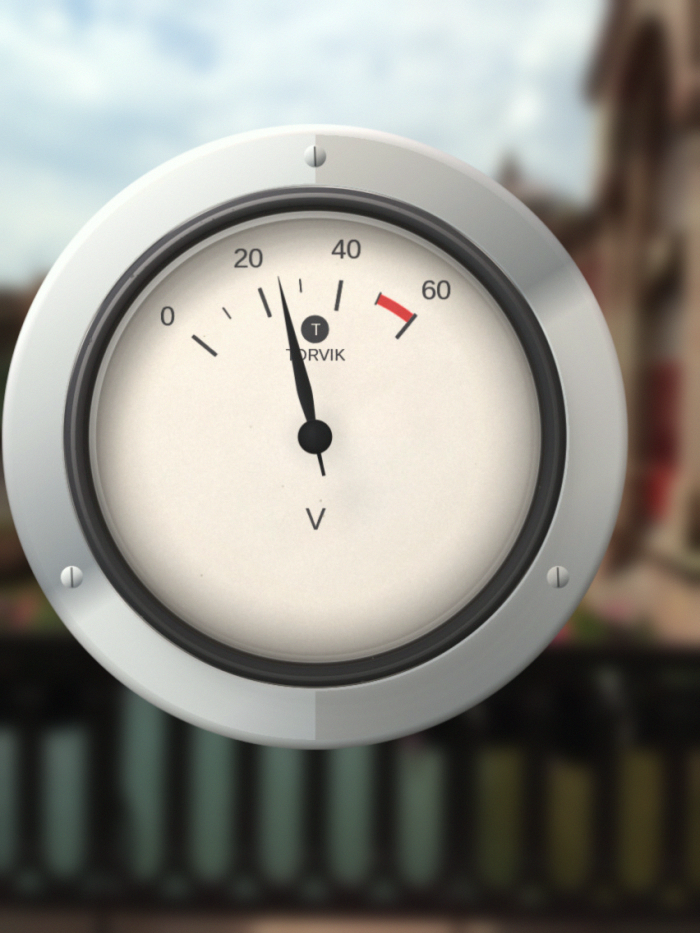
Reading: **25** V
